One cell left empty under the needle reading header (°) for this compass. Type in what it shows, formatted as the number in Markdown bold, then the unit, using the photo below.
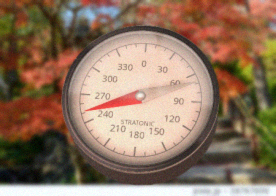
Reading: **250** °
